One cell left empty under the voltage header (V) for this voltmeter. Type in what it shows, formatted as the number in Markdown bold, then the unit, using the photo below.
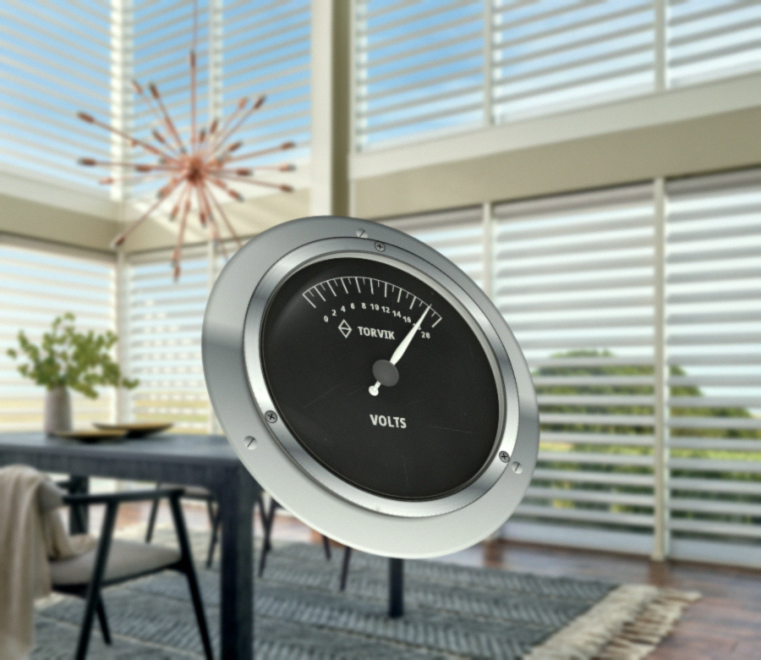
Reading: **18** V
